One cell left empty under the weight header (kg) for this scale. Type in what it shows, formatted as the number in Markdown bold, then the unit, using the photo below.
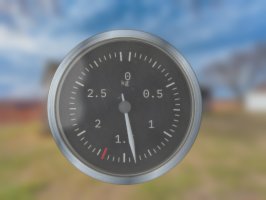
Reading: **1.4** kg
